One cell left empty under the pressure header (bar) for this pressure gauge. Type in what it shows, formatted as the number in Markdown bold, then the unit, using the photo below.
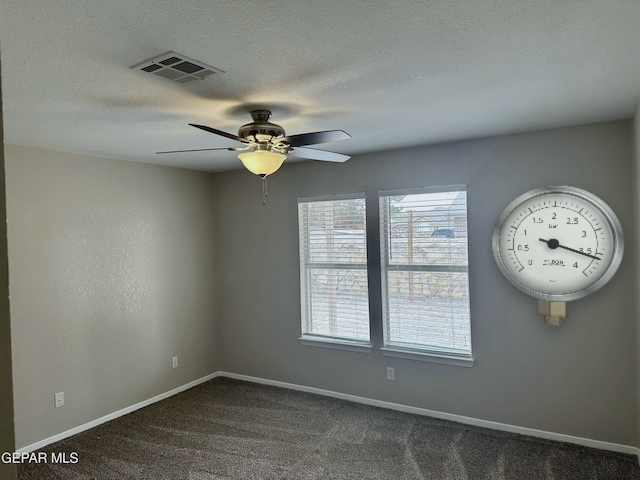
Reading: **3.6** bar
